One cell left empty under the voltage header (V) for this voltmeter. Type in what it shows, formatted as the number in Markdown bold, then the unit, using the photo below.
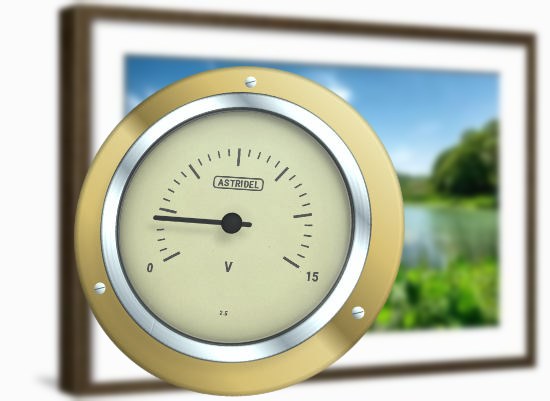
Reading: **2** V
